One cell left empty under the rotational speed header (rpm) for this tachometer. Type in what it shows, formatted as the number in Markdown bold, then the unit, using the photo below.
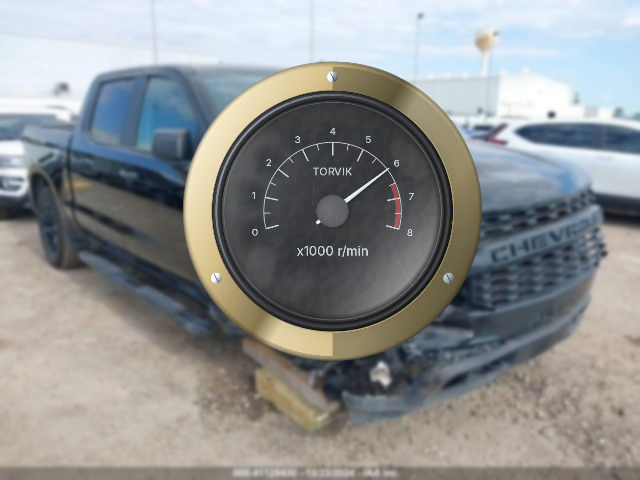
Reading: **6000** rpm
